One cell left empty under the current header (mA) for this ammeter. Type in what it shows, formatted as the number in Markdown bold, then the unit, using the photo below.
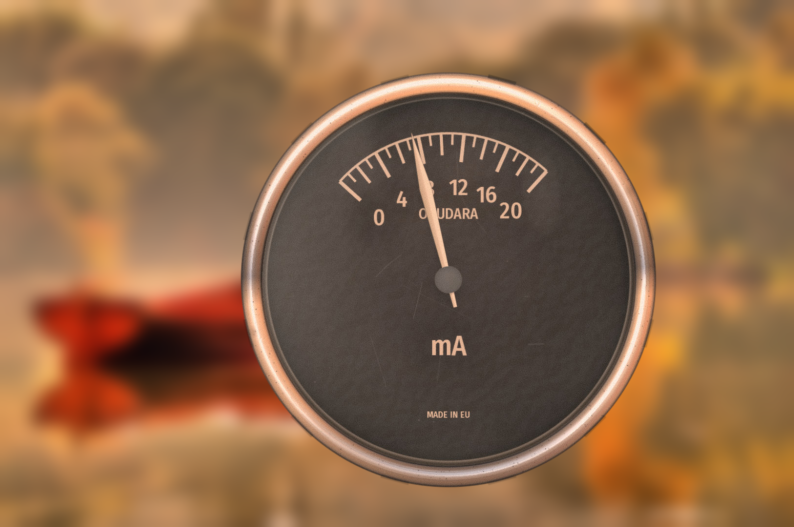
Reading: **7.5** mA
